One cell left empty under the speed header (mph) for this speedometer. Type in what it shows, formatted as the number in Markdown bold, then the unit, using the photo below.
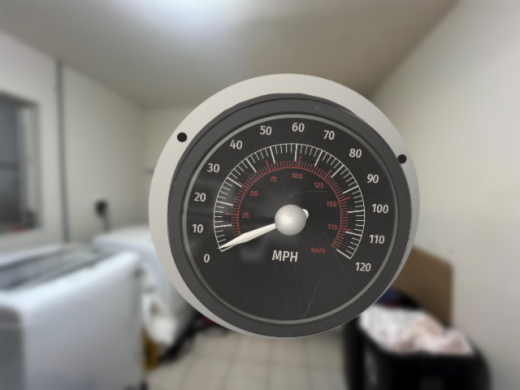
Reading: **2** mph
